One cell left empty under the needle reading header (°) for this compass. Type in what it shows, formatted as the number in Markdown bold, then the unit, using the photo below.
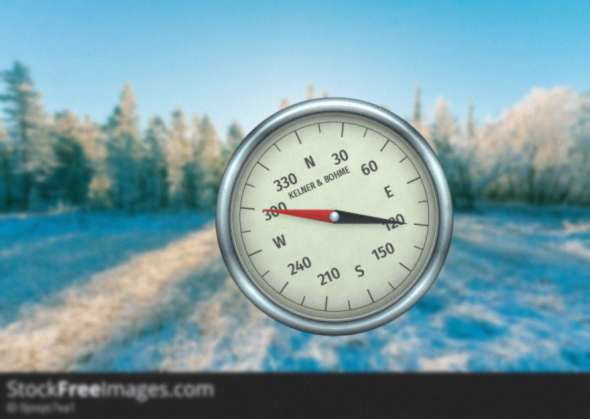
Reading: **300** °
